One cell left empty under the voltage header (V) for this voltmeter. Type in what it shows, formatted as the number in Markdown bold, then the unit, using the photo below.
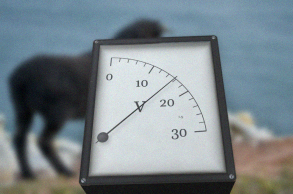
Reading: **16** V
